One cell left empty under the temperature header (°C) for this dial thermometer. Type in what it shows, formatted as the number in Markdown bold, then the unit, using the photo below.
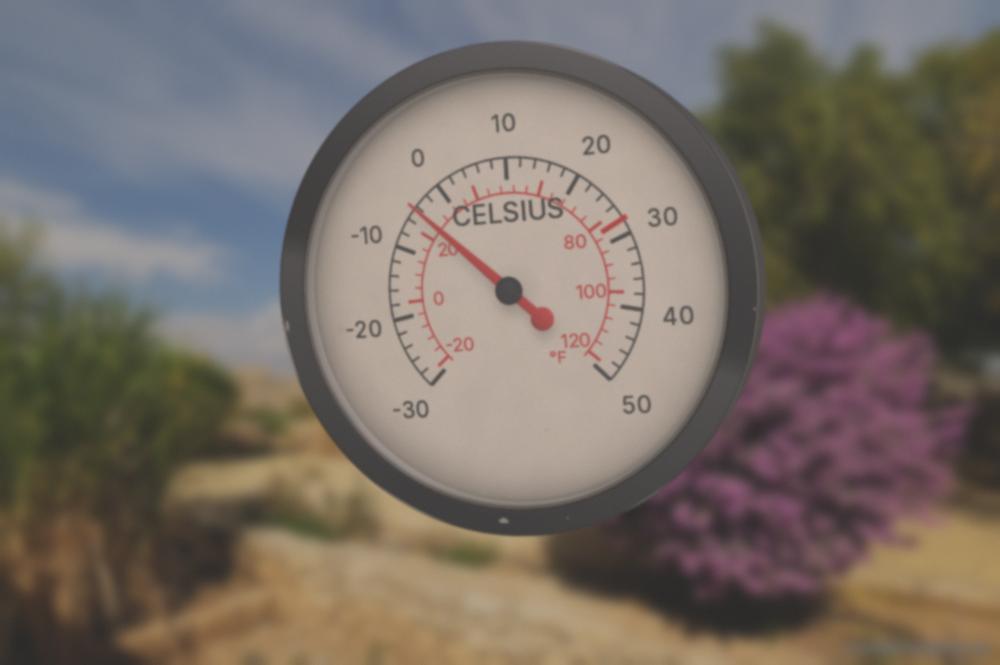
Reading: **-4** °C
